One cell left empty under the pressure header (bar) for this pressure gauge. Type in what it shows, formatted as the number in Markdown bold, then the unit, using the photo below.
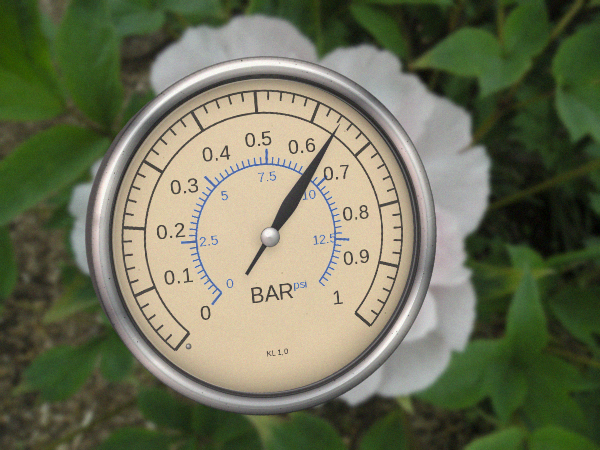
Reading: **0.64** bar
